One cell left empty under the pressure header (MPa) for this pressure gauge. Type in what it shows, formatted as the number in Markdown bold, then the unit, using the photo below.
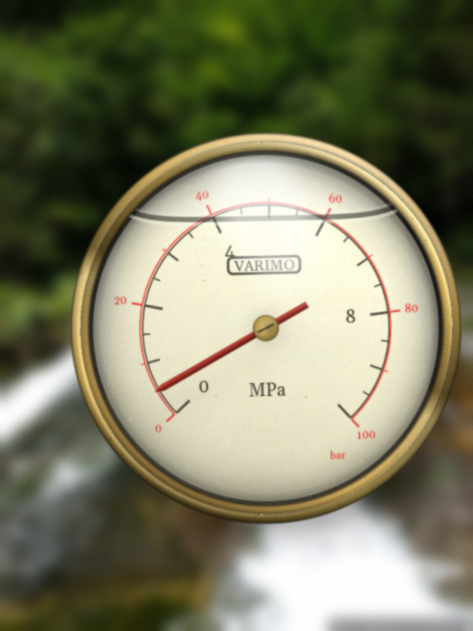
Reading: **0.5** MPa
